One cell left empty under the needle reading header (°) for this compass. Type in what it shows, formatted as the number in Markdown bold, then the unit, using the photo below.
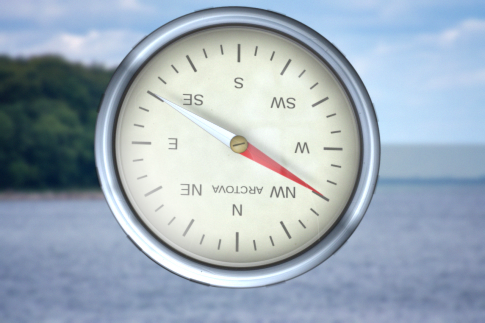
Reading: **300** °
